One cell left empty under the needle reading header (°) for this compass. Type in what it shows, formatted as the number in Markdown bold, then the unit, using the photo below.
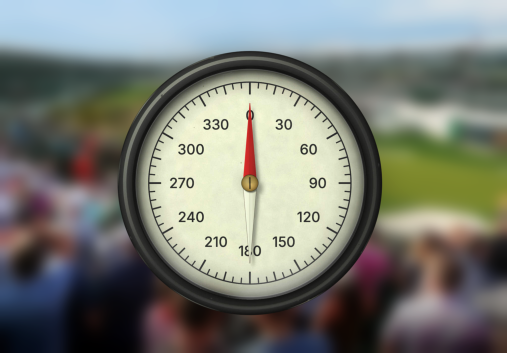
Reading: **0** °
